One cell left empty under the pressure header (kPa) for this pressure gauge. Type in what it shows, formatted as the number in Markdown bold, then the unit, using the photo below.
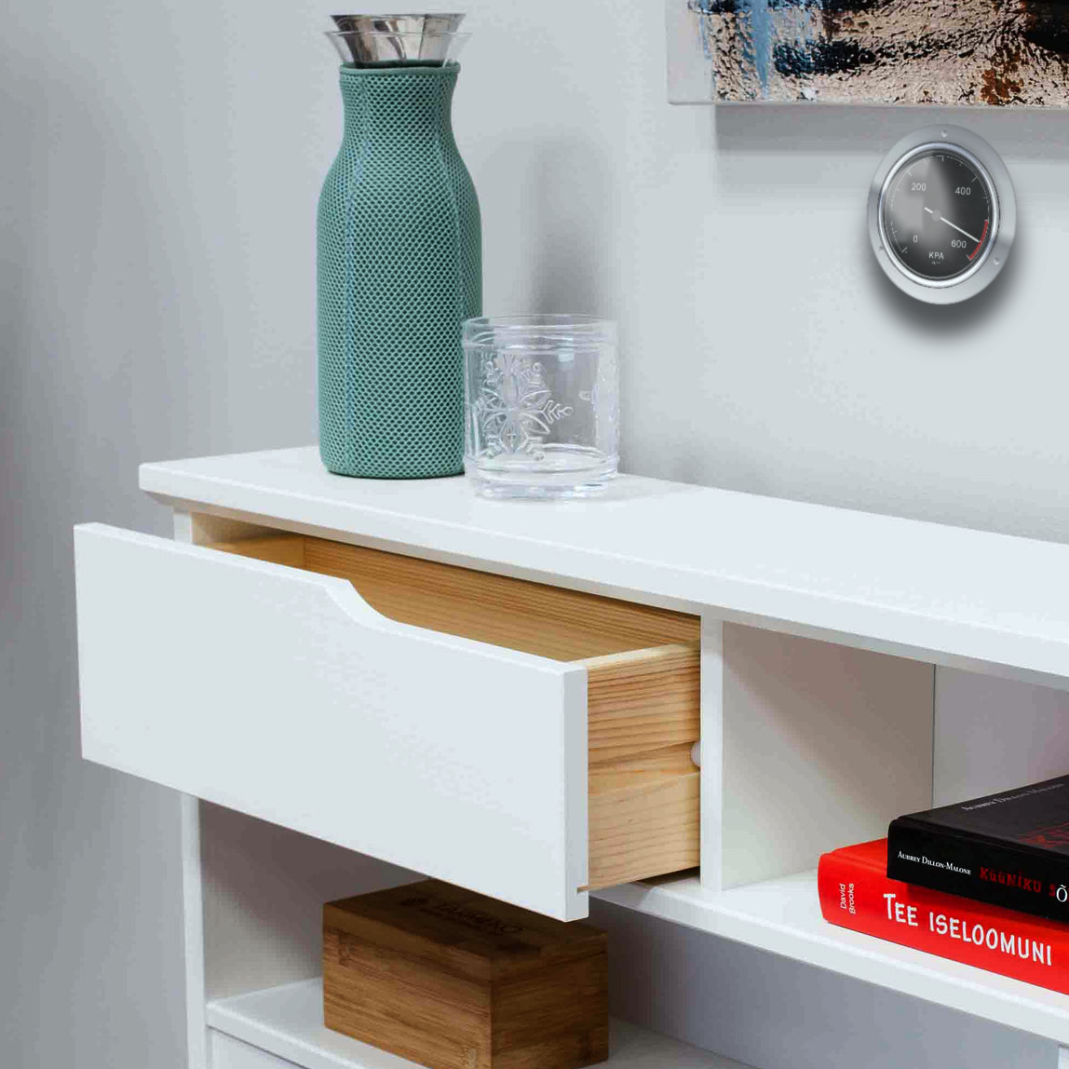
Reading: **550** kPa
